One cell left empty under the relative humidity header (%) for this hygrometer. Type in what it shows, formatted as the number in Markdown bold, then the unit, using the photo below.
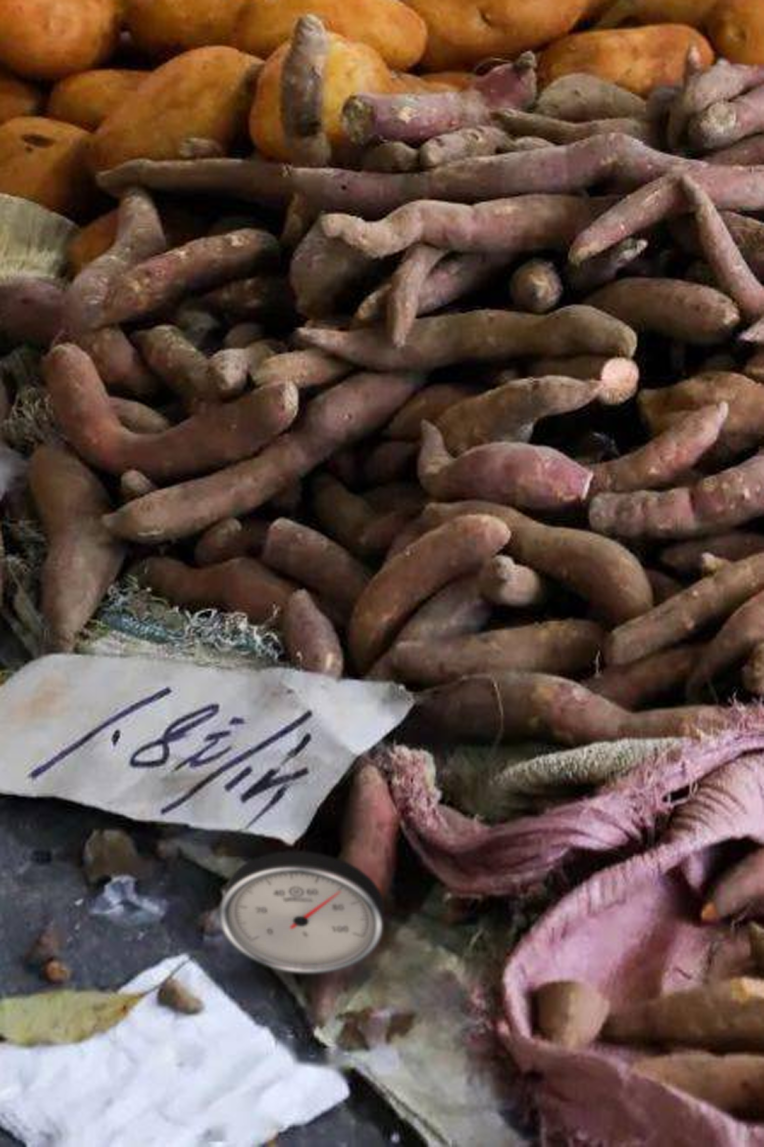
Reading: **70** %
